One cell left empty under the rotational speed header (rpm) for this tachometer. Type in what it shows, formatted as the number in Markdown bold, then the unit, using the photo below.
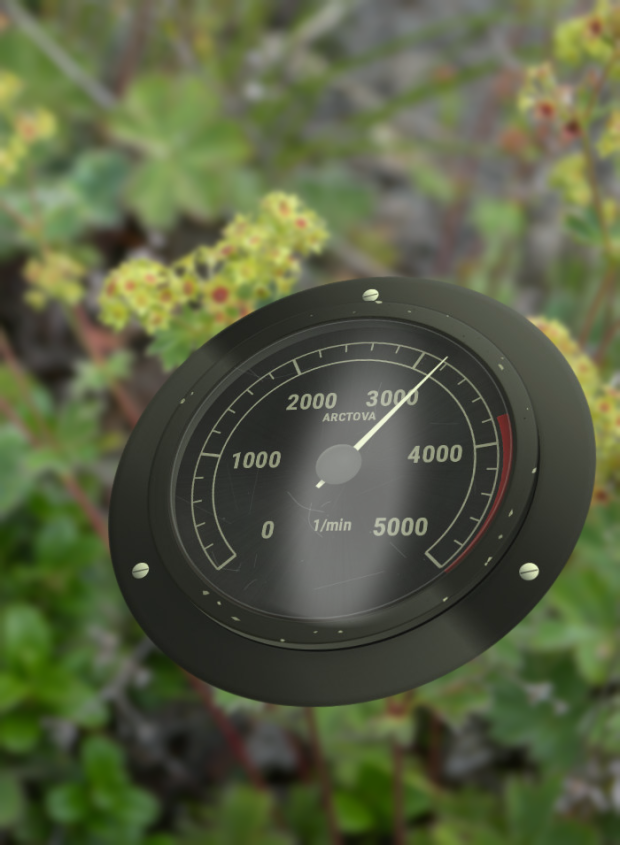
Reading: **3200** rpm
